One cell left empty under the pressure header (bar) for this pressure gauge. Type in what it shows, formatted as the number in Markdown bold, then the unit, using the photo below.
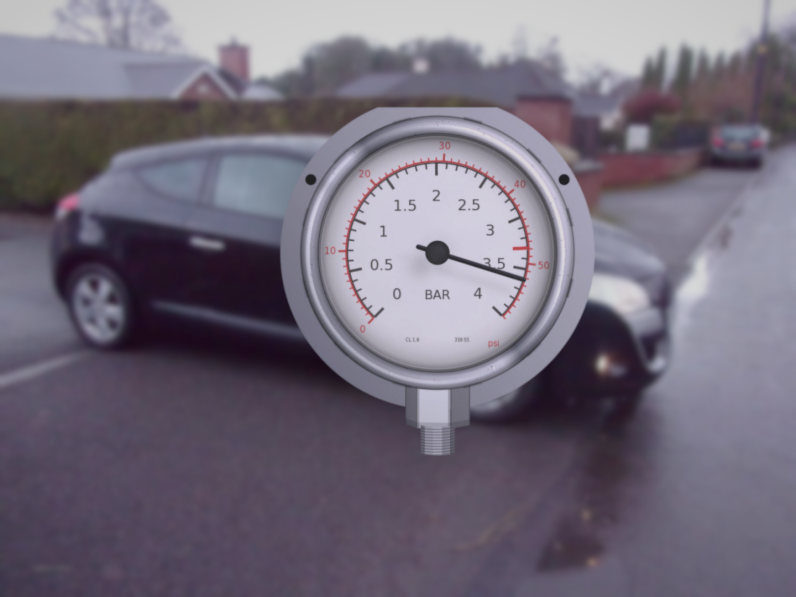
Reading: **3.6** bar
